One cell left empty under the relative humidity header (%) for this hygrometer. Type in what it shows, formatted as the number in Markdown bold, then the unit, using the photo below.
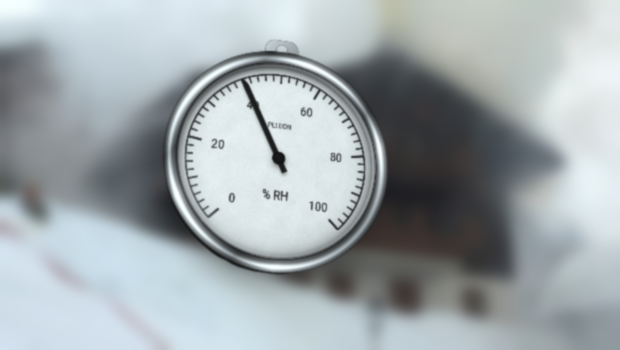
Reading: **40** %
